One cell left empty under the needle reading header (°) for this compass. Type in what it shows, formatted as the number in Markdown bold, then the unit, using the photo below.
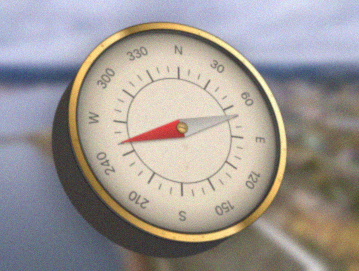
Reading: **250** °
